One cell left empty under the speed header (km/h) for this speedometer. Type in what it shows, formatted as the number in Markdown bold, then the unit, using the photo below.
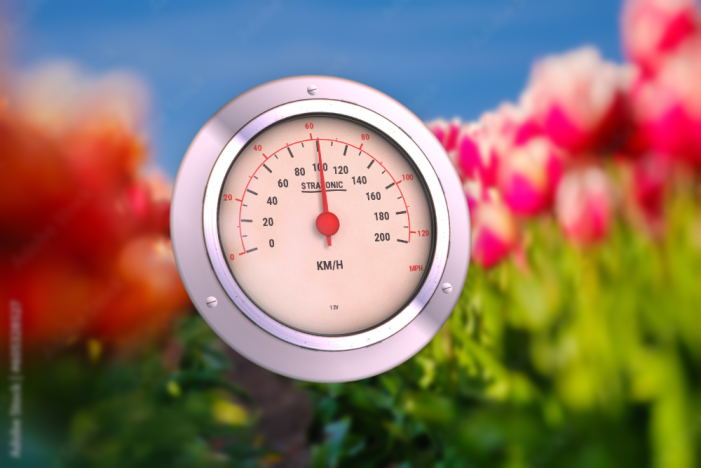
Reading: **100** km/h
